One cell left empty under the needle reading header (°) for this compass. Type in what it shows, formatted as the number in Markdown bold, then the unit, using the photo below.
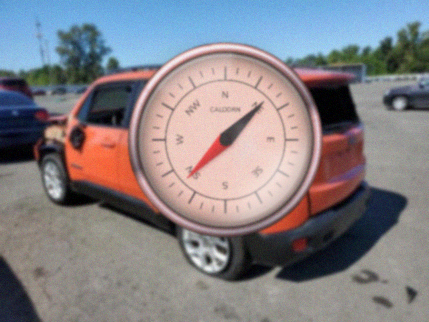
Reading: **225** °
